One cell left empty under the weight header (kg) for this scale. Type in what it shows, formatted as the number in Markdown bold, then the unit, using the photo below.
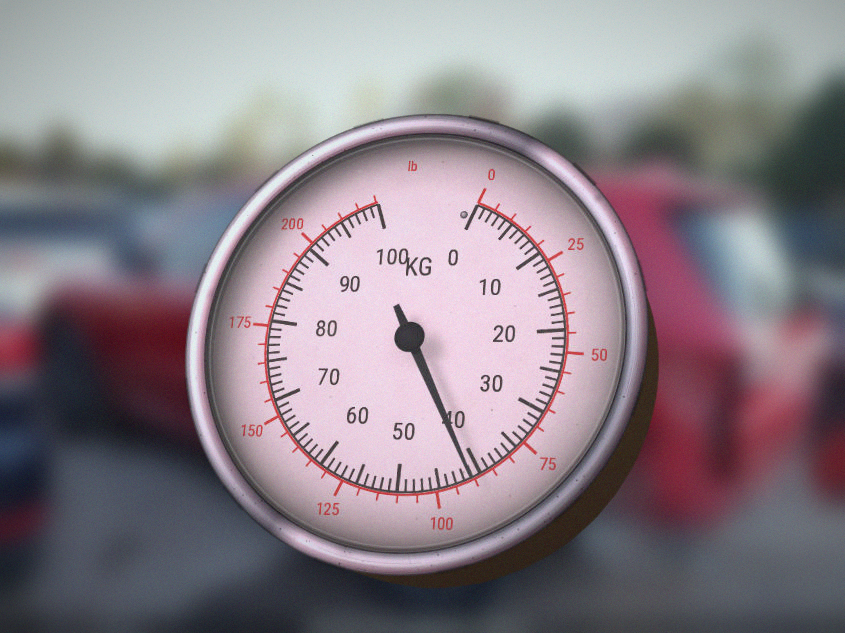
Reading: **41** kg
